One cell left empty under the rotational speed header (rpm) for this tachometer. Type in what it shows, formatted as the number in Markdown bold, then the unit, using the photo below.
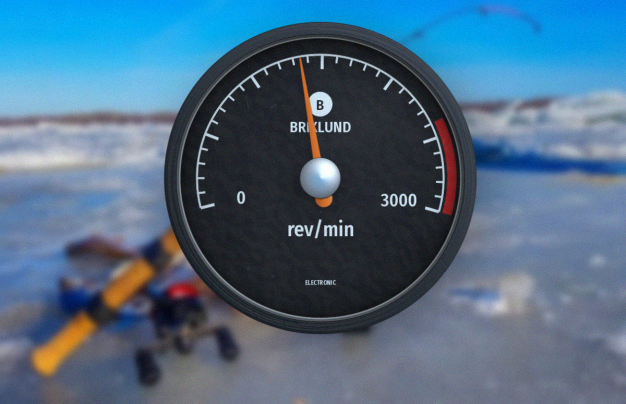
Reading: **1350** rpm
